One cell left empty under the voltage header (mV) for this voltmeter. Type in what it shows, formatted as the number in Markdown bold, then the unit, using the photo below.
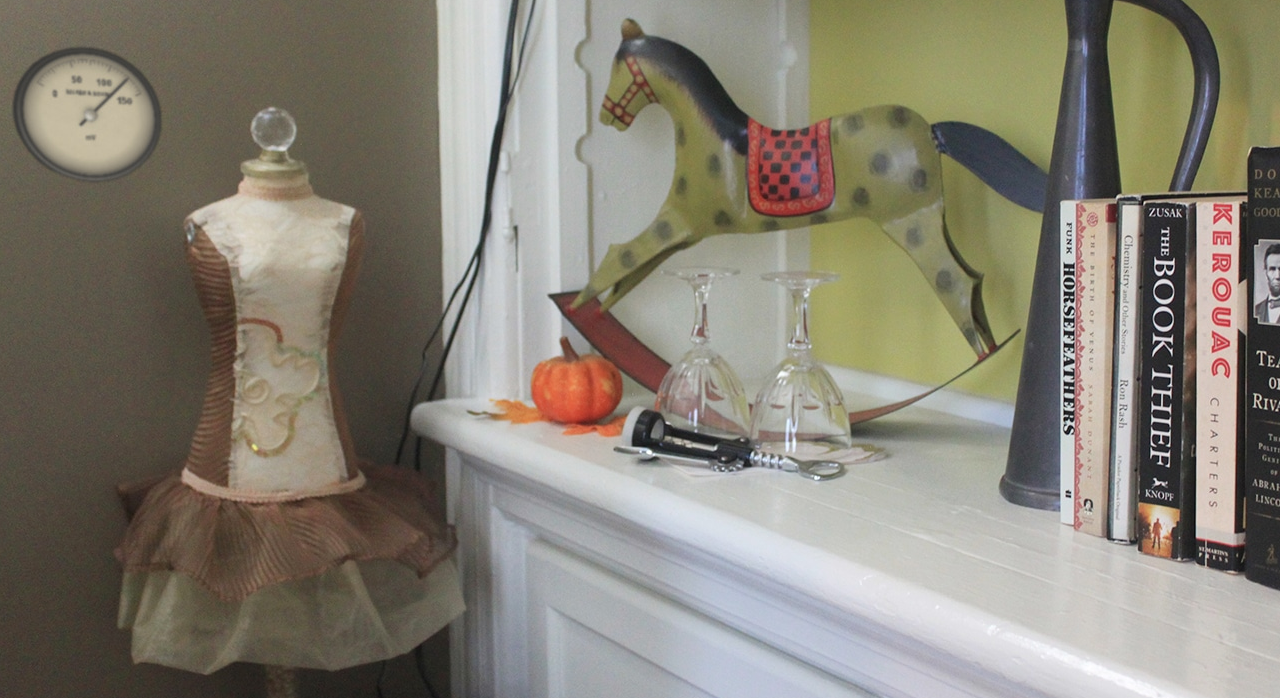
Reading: **125** mV
